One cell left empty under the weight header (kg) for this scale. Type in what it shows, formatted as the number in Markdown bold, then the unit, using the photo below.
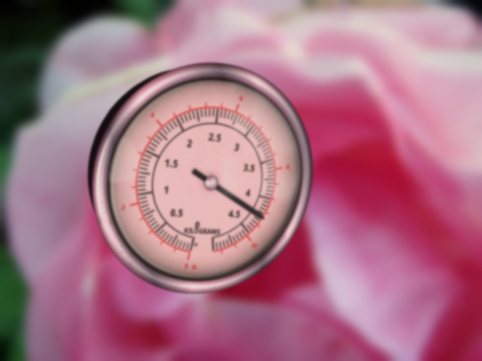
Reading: **4.25** kg
